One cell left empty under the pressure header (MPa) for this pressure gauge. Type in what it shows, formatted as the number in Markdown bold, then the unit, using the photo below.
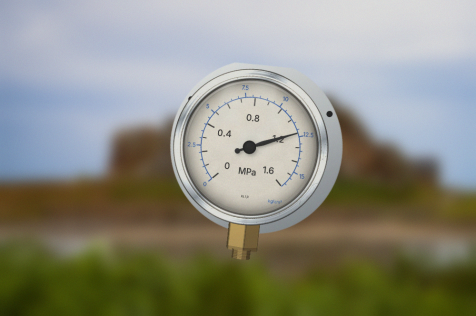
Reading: **1.2** MPa
